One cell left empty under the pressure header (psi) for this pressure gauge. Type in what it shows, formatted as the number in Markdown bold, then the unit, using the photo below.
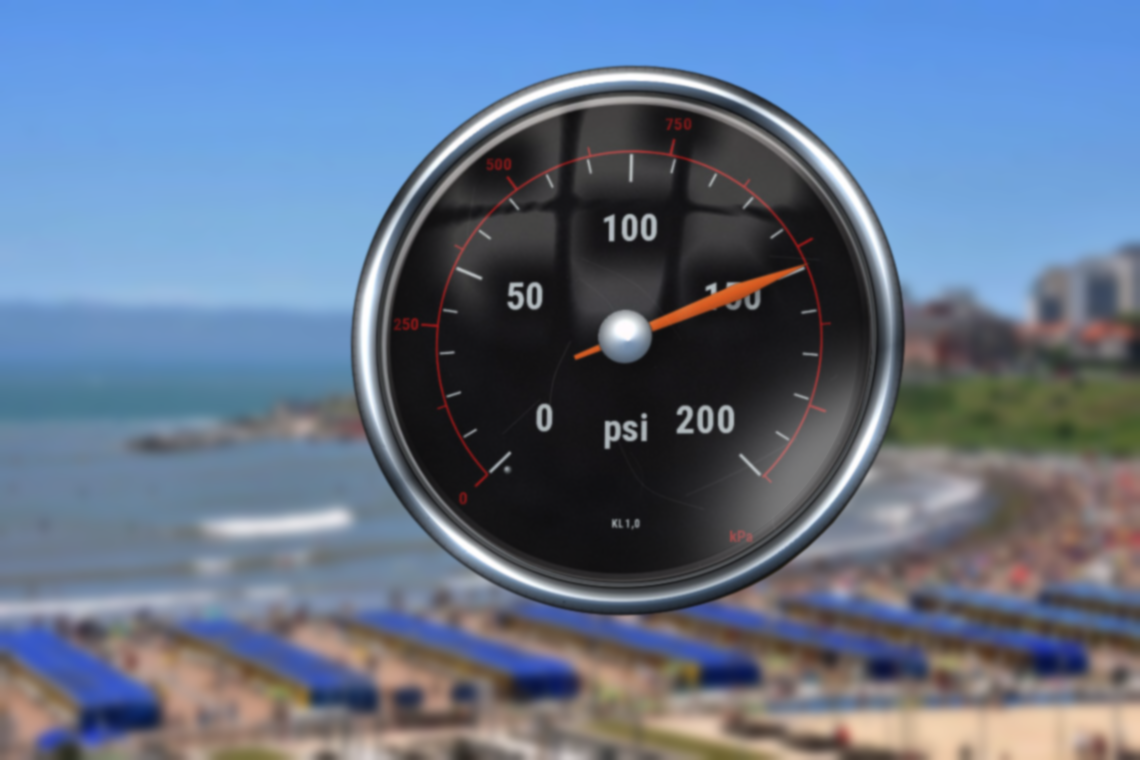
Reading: **150** psi
